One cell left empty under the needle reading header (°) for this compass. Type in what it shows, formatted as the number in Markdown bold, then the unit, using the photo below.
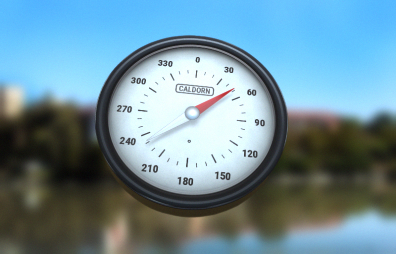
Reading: **50** °
